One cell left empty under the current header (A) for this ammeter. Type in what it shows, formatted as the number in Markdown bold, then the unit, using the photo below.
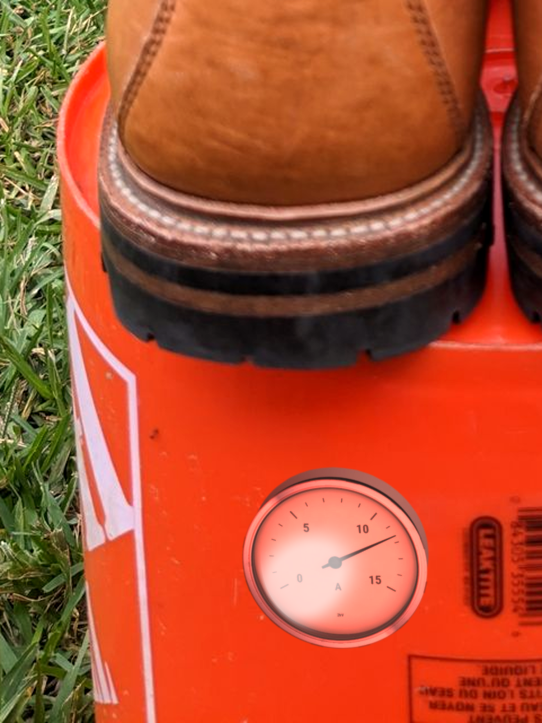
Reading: **11.5** A
